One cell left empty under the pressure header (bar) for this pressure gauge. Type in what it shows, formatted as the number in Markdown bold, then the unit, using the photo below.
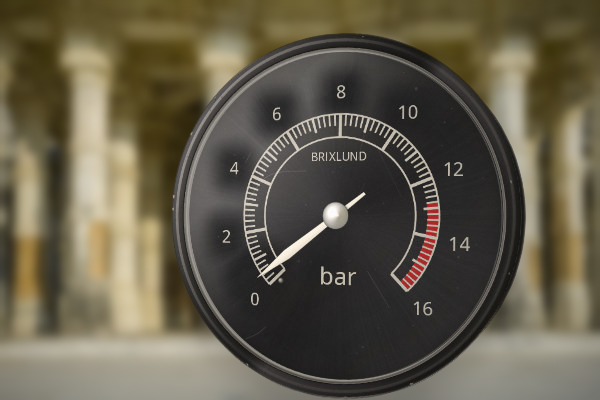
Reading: **0.4** bar
